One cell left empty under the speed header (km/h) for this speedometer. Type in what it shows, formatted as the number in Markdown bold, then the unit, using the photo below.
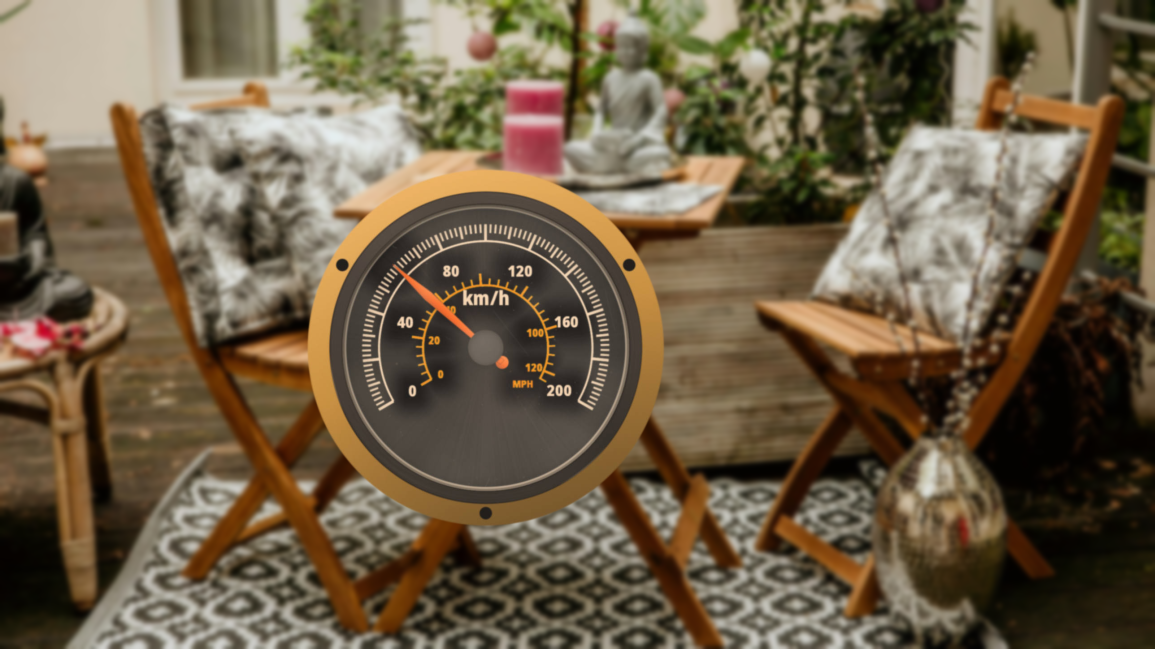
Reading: **60** km/h
